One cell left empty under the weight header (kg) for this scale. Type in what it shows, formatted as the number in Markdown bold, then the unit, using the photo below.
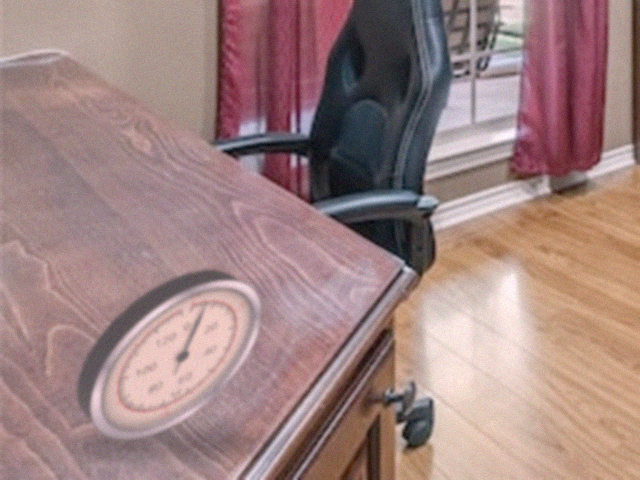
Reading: **5** kg
